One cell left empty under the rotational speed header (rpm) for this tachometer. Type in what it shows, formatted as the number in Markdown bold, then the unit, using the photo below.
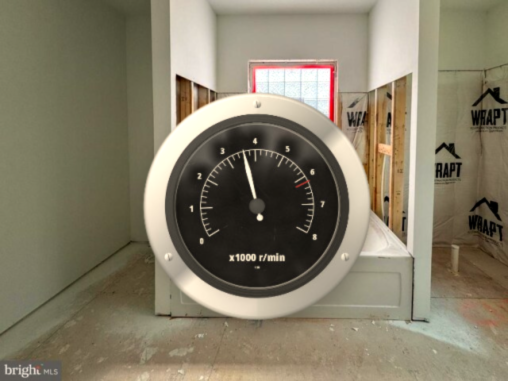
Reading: **3600** rpm
